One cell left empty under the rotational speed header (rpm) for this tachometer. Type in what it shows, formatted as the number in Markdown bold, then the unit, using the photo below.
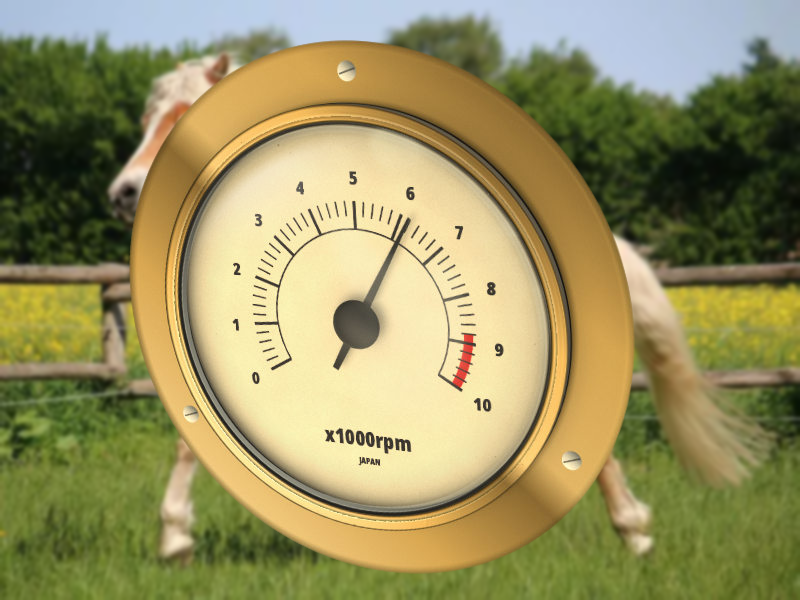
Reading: **6200** rpm
